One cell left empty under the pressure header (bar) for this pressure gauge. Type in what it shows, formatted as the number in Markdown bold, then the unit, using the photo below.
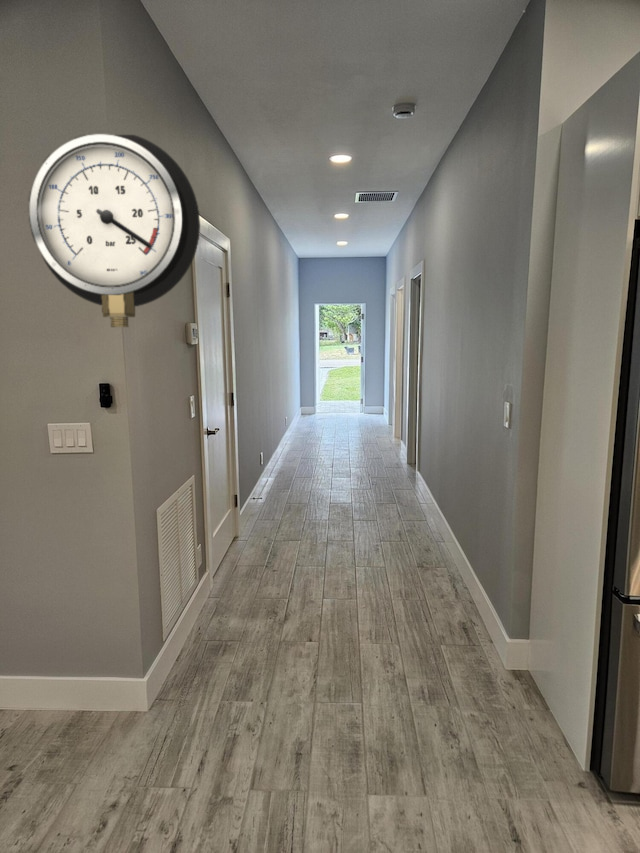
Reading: **24** bar
